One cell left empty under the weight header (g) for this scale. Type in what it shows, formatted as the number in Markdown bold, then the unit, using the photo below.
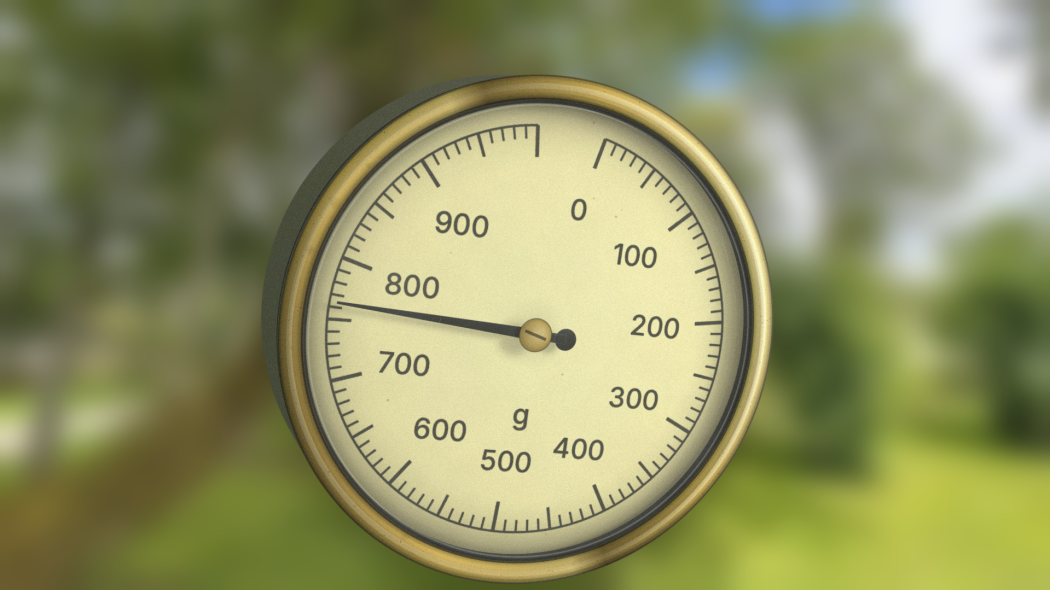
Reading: **765** g
